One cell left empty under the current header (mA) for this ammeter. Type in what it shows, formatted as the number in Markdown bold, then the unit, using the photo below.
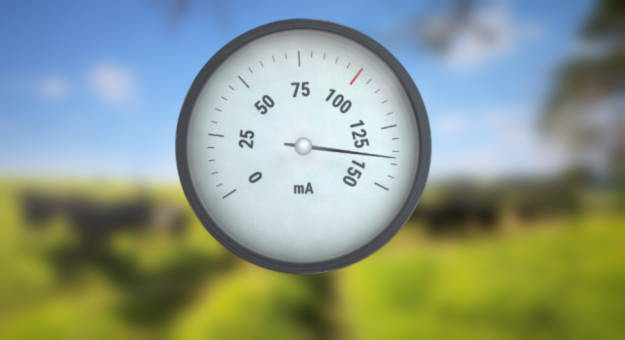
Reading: **137.5** mA
